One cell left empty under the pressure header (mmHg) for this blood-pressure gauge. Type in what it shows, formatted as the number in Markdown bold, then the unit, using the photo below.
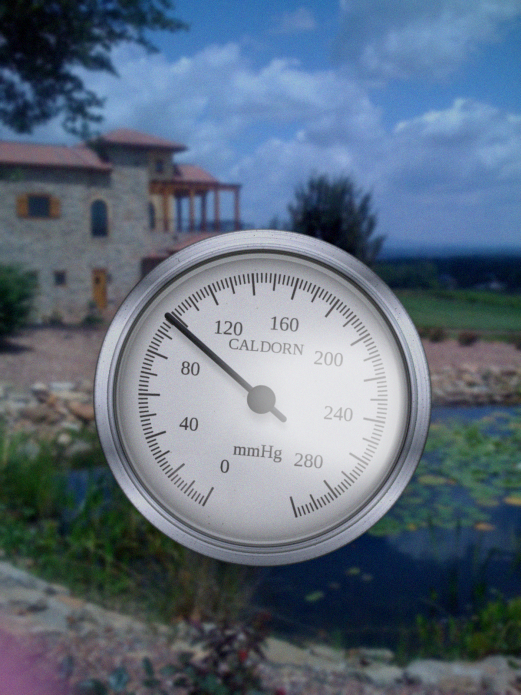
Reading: **98** mmHg
